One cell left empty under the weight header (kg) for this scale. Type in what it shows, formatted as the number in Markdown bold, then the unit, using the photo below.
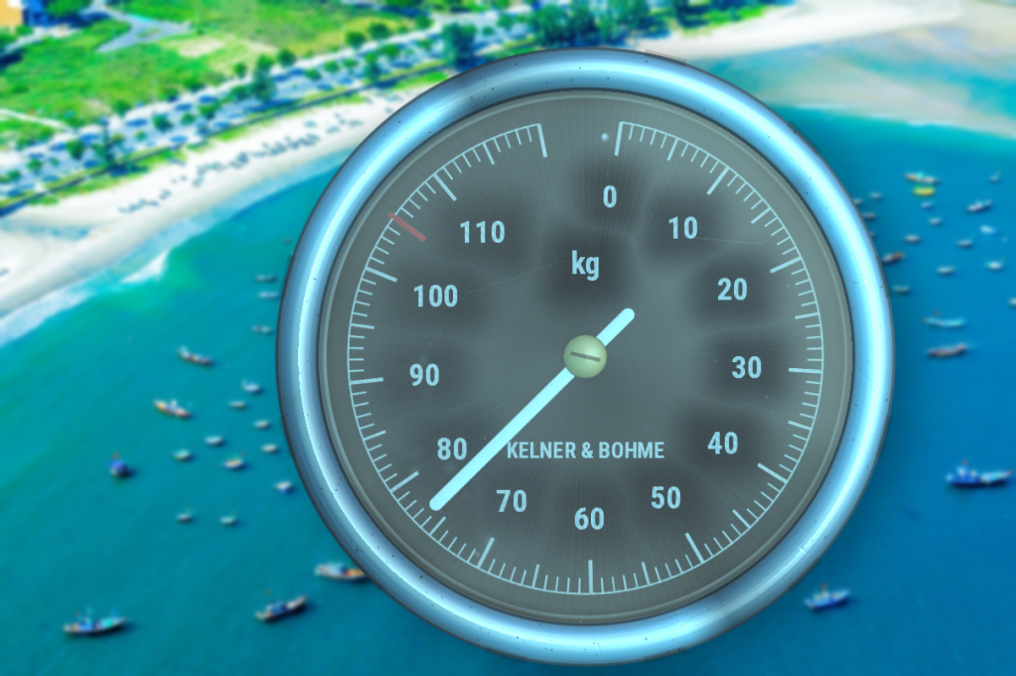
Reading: **76.5** kg
